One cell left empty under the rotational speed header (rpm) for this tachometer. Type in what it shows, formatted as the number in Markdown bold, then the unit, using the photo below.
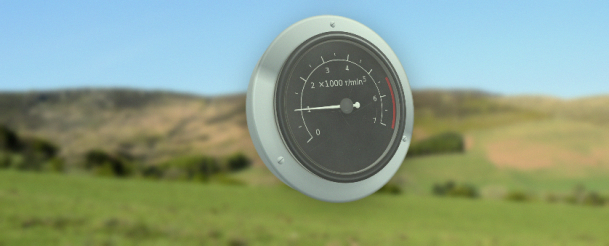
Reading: **1000** rpm
